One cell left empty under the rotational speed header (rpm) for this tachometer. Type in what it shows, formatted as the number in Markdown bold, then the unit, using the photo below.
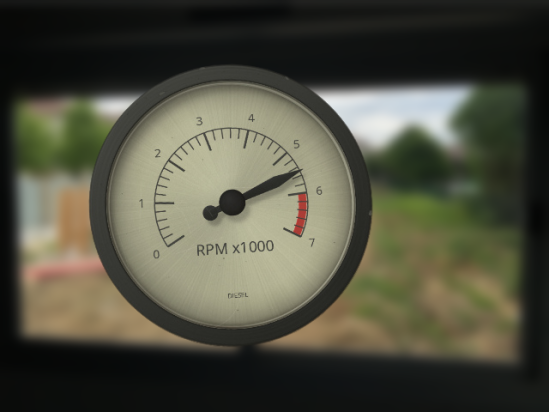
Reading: **5500** rpm
